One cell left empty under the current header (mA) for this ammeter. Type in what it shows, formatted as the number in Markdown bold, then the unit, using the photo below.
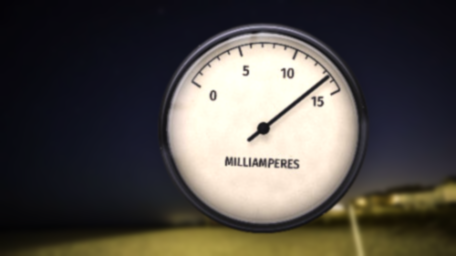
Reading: **13.5** mA
